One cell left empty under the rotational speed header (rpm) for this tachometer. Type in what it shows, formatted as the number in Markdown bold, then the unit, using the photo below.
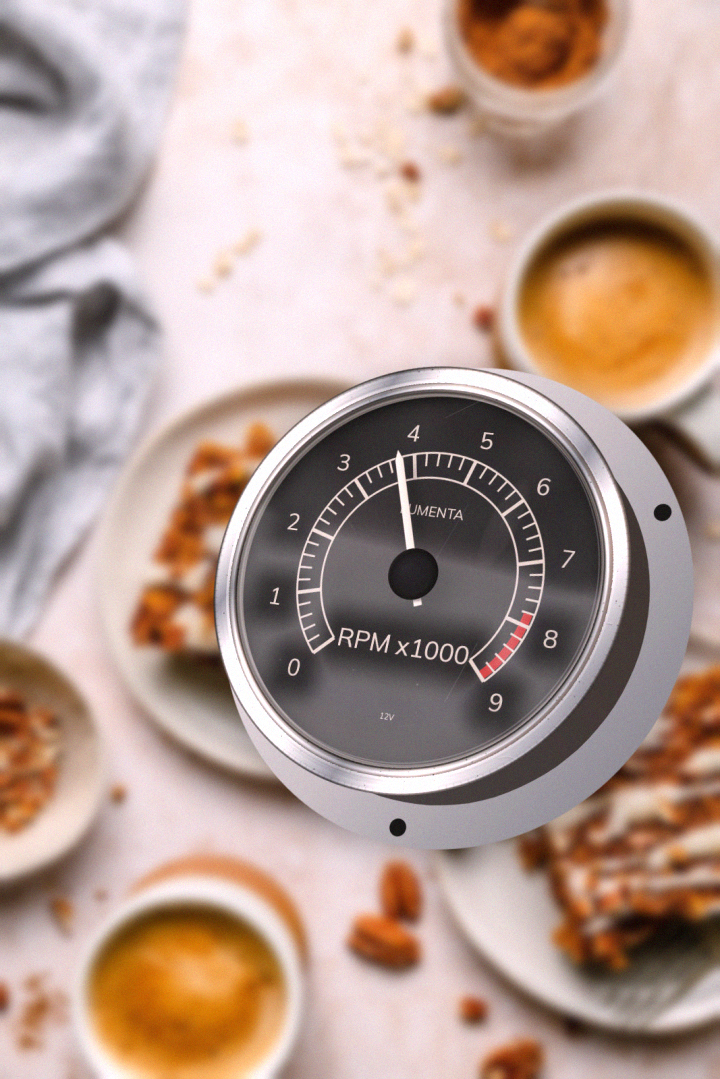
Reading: **3800** rpm
